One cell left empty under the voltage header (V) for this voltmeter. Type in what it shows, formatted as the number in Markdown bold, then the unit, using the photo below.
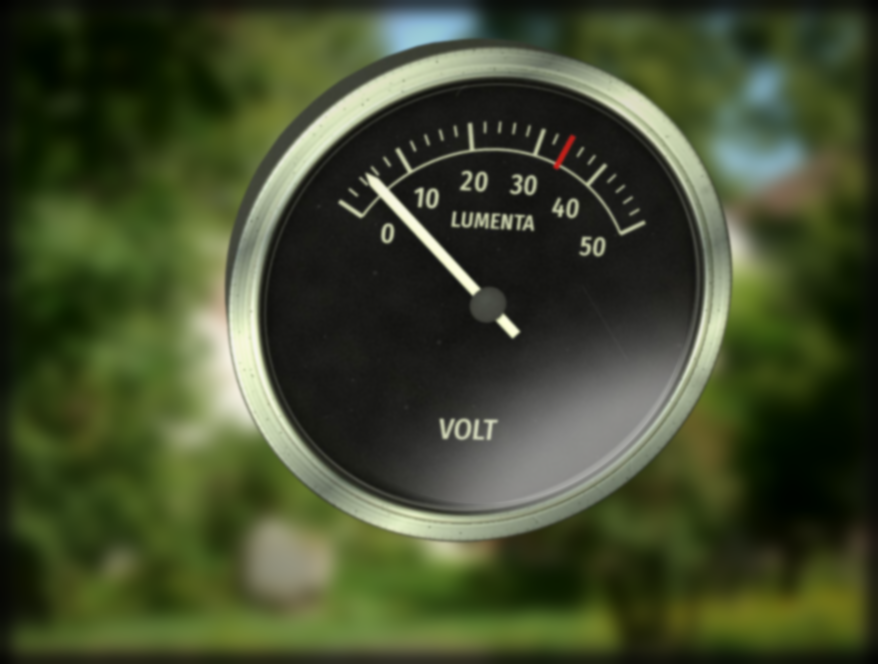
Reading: **5** V
